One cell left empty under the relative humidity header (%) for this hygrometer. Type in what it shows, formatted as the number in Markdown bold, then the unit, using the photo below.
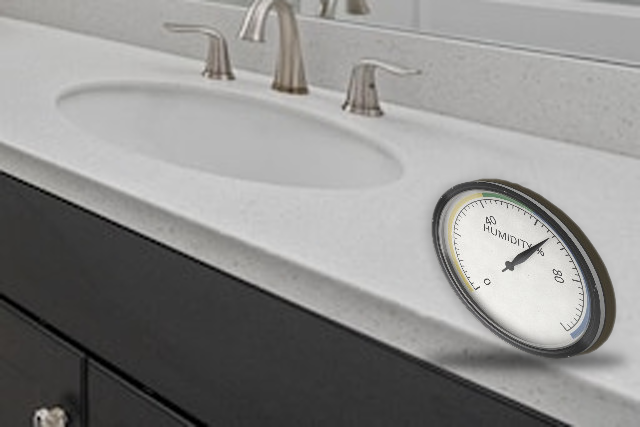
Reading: **66** %
